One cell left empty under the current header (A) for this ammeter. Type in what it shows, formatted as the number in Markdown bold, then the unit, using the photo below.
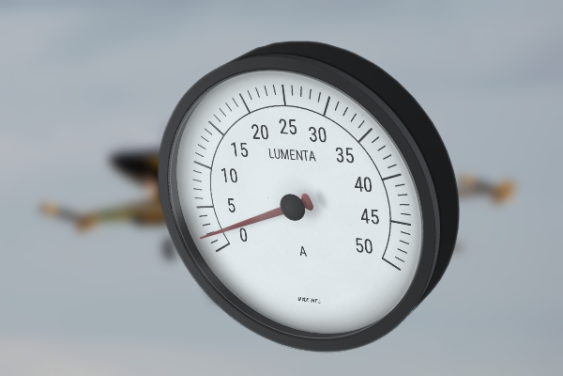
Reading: **2** A
